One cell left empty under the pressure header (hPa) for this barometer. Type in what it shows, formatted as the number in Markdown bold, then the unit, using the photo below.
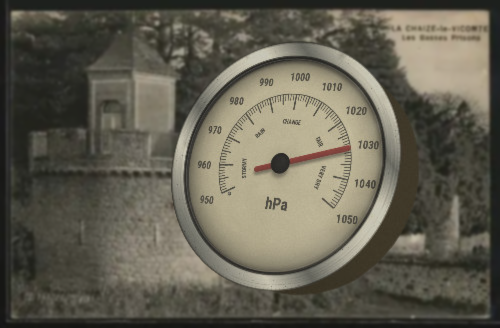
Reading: **1030** hPa
